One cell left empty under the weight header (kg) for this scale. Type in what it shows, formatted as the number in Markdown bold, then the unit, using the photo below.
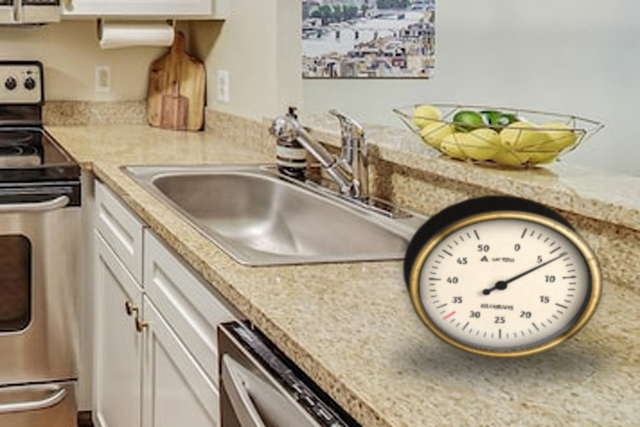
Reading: **6** kg
